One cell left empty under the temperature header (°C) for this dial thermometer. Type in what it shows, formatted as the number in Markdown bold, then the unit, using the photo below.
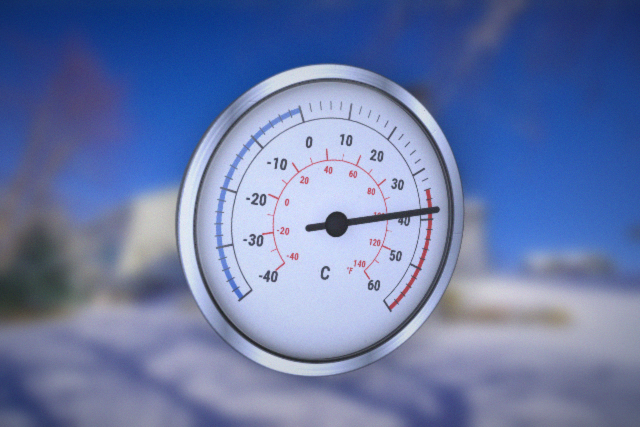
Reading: **38** °C
